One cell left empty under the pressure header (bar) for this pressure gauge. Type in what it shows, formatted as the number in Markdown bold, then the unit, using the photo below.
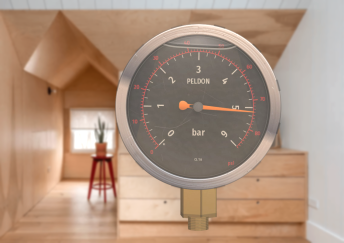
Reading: **5.1** bar
